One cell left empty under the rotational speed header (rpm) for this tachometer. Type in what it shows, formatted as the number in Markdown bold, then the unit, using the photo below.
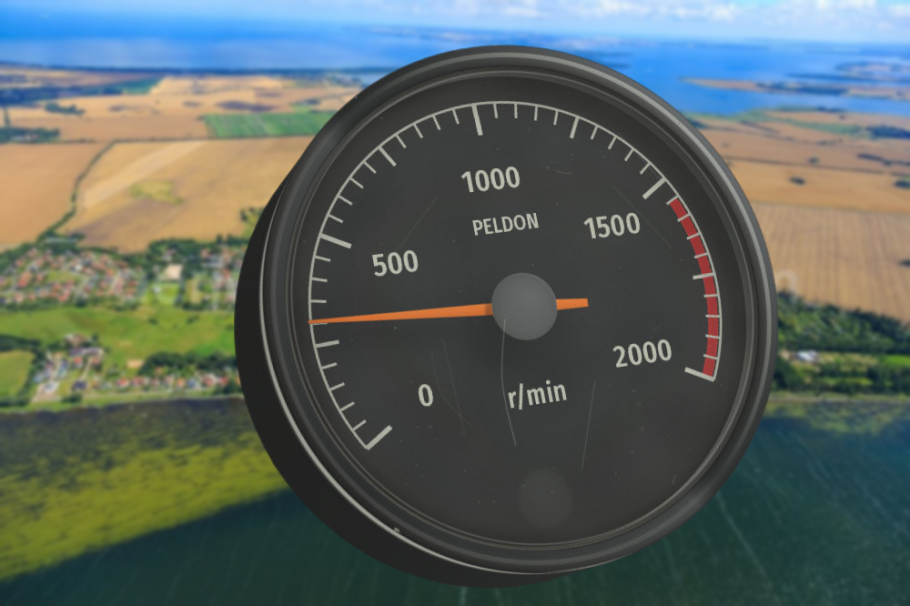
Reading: **300** rpm
